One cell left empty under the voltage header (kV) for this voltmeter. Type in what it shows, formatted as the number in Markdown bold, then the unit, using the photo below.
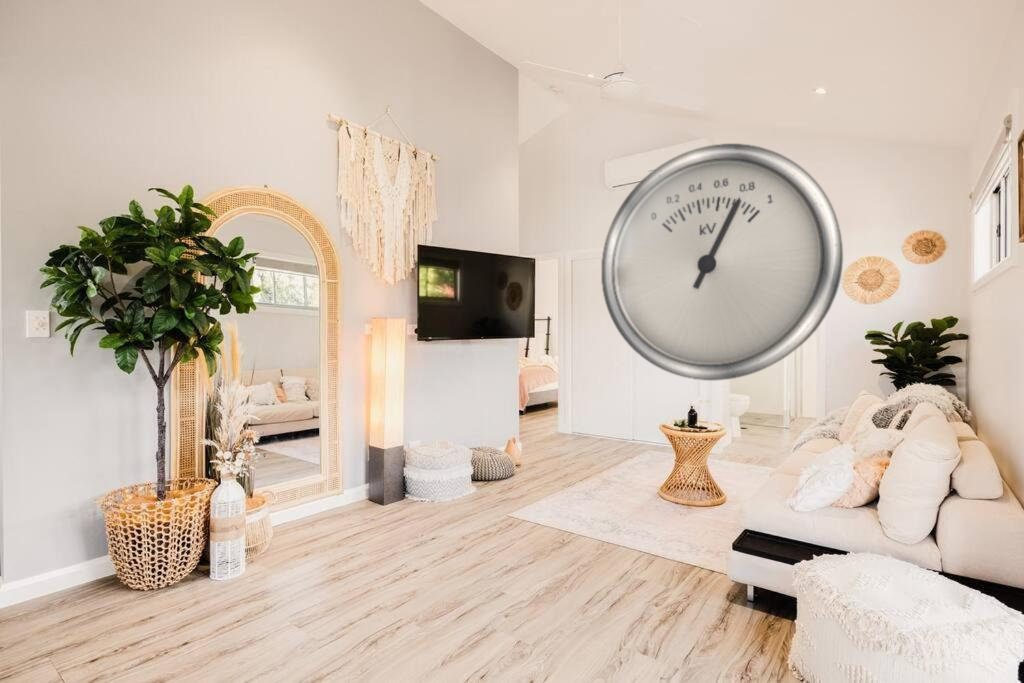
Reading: **0.8** kV
